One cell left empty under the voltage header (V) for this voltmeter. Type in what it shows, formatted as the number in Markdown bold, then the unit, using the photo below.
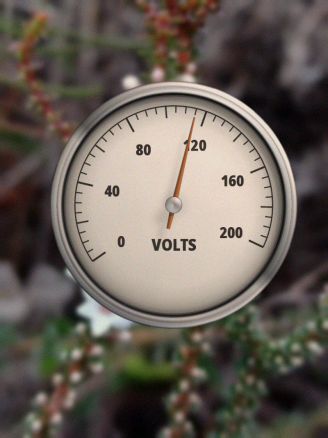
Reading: **115** V
